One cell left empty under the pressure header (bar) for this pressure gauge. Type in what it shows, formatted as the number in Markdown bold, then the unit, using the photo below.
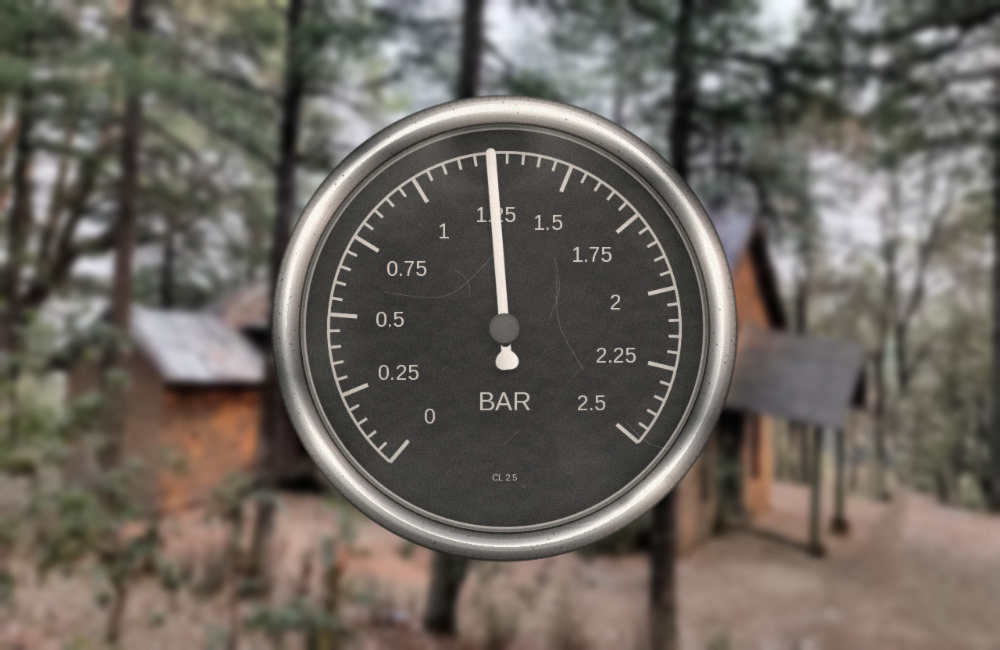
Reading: **1.25** bar
